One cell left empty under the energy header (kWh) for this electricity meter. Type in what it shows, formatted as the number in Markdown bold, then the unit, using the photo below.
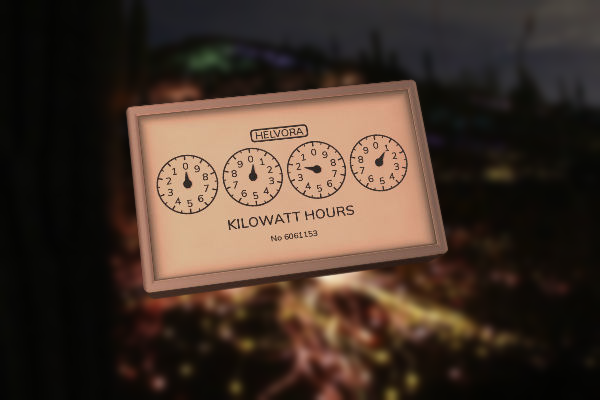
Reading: **21** kWh
